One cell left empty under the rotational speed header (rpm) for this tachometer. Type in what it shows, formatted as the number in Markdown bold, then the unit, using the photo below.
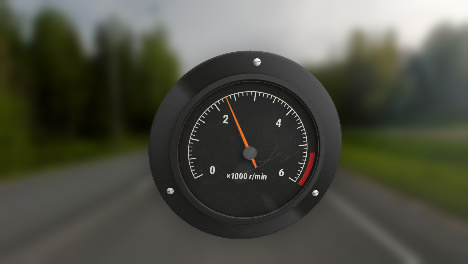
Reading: **2300** rpm
